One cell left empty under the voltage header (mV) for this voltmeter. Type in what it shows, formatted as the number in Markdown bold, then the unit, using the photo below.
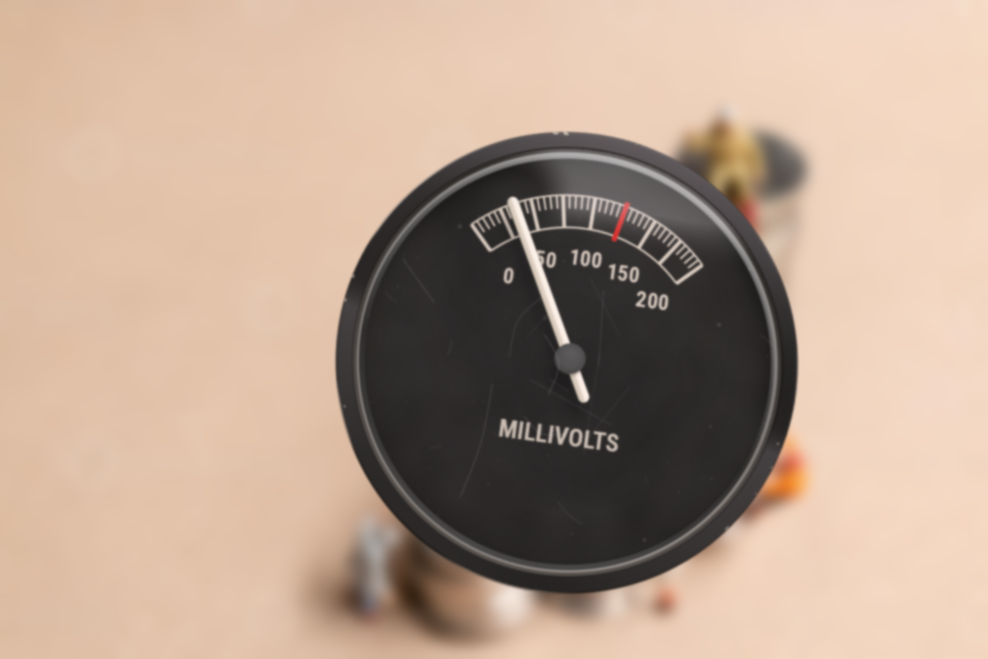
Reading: **35** mV
